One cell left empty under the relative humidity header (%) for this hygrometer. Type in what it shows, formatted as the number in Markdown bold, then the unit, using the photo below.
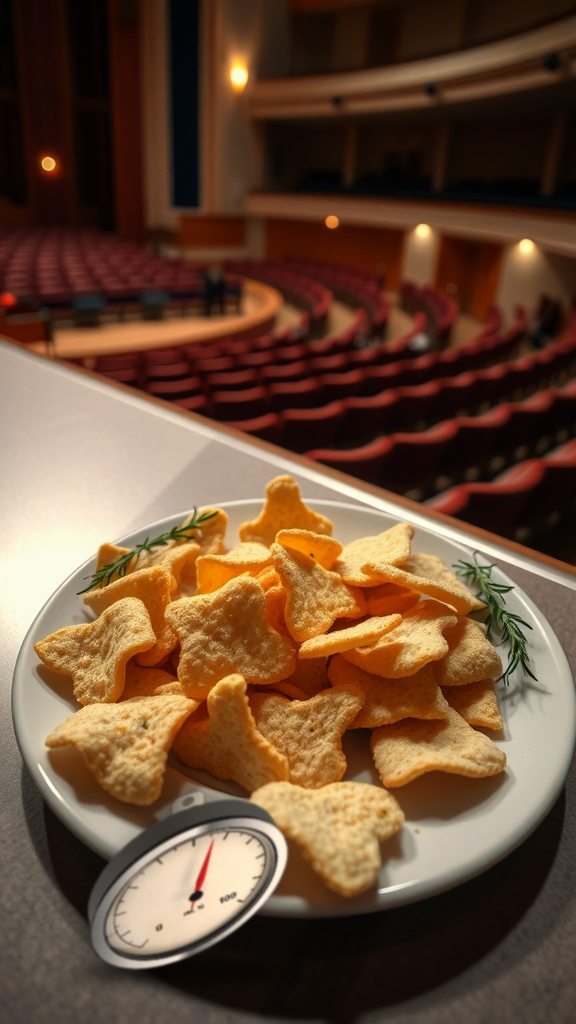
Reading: **55** %
